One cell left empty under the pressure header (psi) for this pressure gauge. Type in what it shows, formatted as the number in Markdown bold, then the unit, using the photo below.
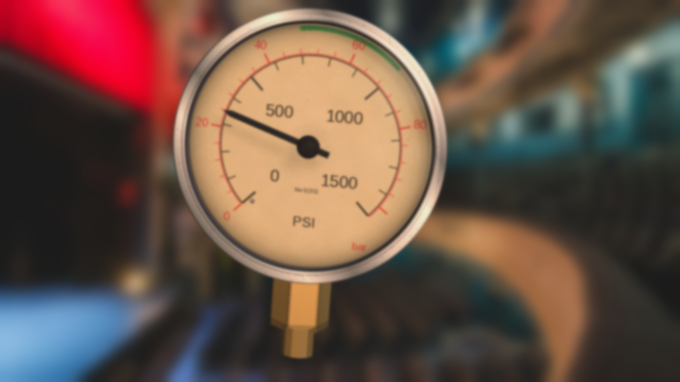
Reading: **350** psi
